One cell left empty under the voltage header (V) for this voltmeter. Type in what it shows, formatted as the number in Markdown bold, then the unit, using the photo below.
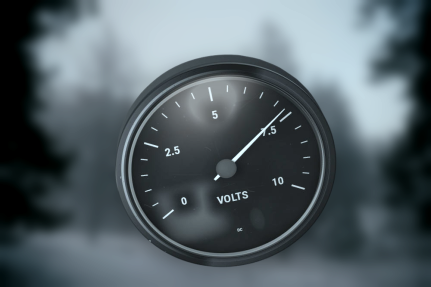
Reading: **7.25** V
